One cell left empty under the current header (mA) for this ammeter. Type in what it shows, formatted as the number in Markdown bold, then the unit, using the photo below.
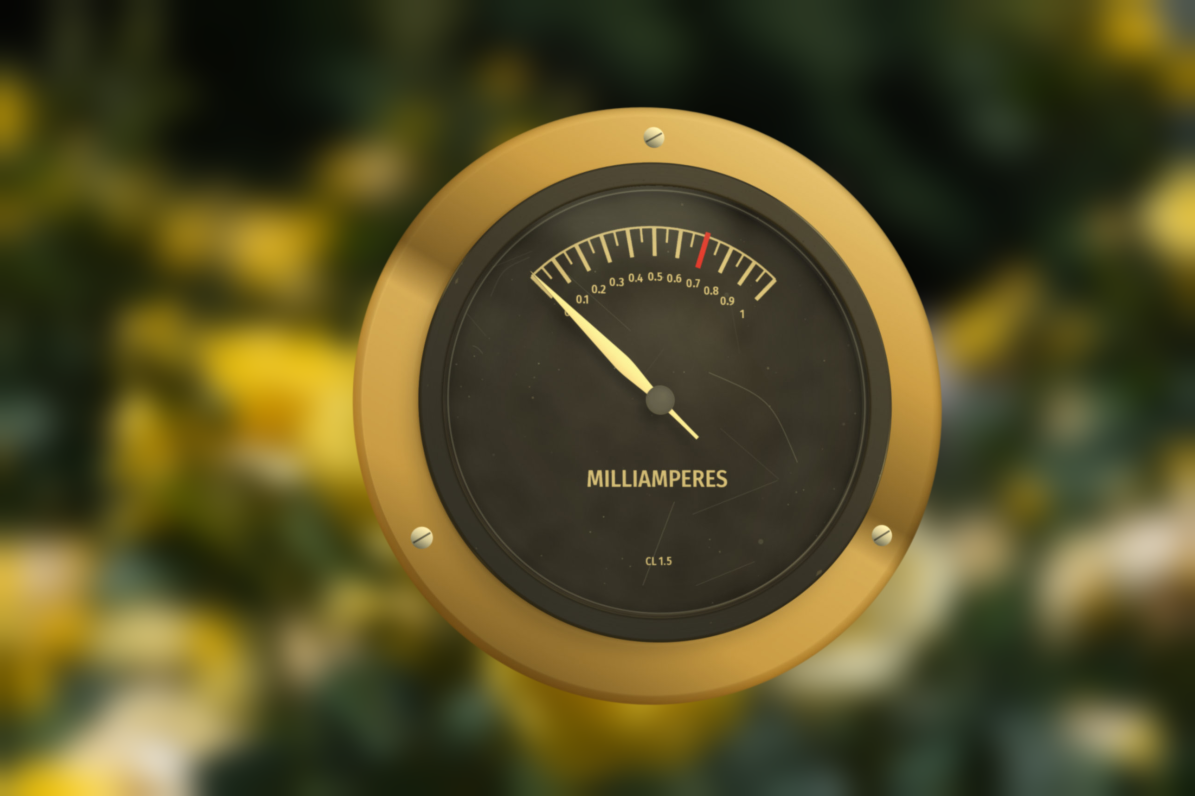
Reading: **0** mA
